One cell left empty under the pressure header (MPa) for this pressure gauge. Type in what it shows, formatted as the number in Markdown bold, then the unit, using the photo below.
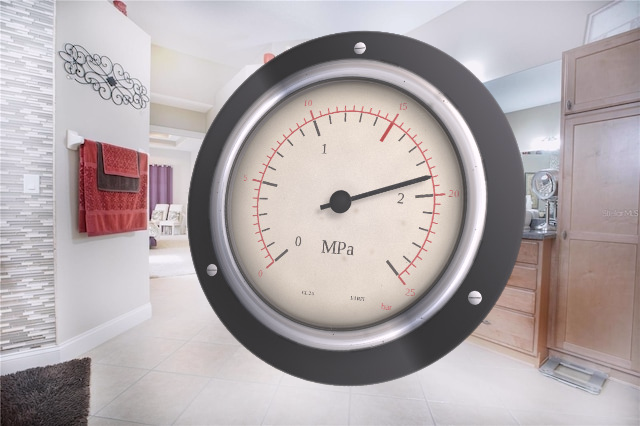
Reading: **1.9** MPa
